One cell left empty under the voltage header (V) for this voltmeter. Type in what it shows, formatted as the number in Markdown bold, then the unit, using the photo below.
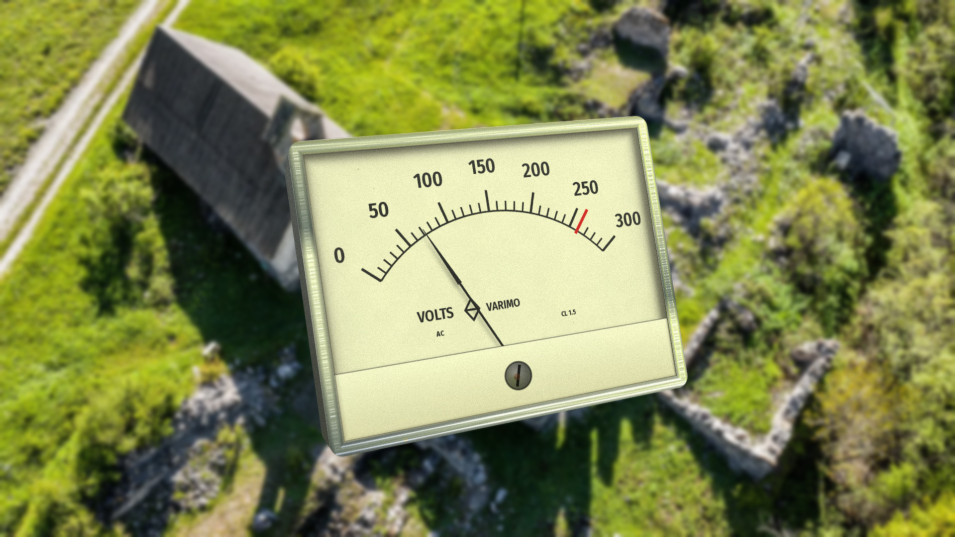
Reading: **70** V
